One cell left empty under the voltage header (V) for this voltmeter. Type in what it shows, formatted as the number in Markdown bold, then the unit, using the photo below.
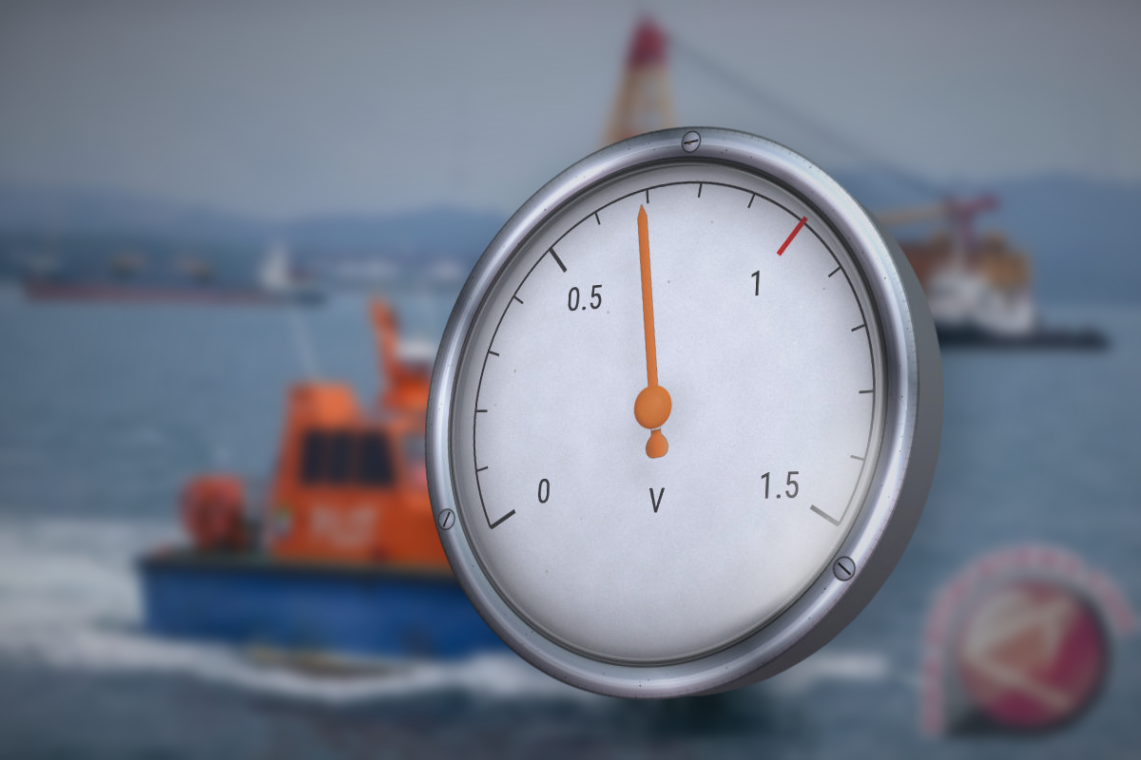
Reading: **0.7** V
